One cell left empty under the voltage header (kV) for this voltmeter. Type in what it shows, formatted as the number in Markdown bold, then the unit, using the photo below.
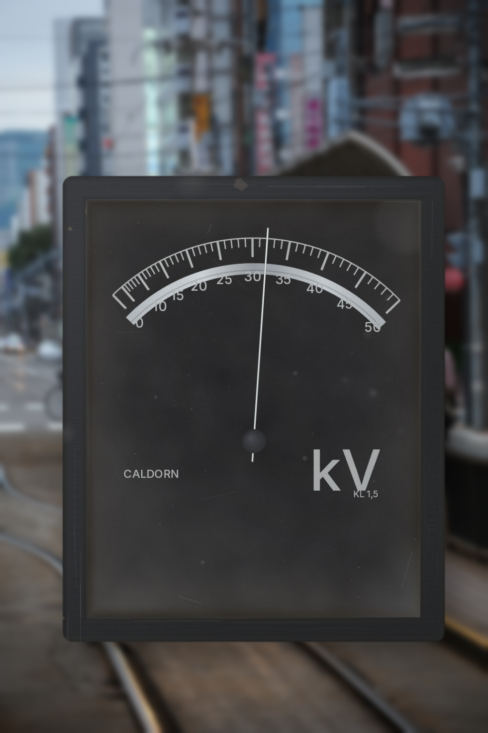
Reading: **32** kV
